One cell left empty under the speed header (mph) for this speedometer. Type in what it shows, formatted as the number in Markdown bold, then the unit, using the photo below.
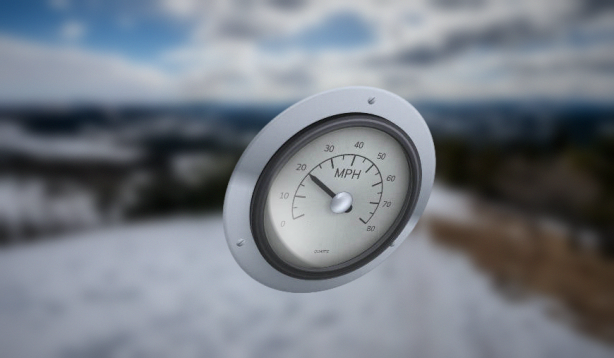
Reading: **20** mph
